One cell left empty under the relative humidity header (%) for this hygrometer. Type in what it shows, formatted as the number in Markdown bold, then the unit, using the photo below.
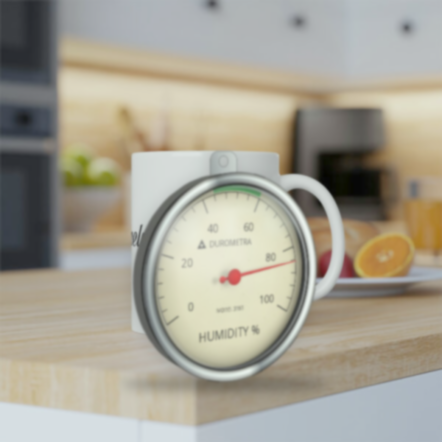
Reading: **84** %
